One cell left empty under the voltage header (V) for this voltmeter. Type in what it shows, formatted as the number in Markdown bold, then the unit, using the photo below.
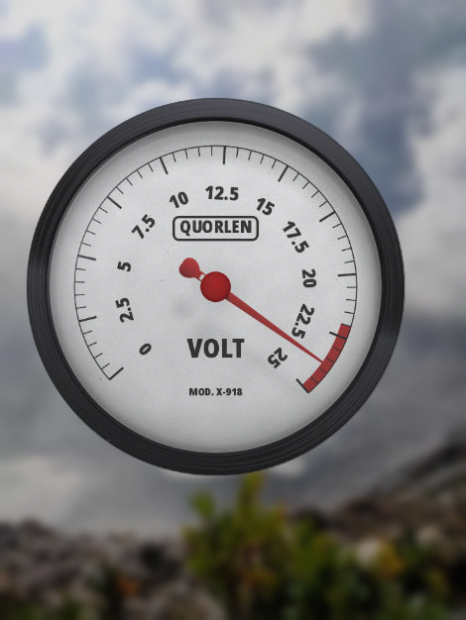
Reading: **23.75** V
